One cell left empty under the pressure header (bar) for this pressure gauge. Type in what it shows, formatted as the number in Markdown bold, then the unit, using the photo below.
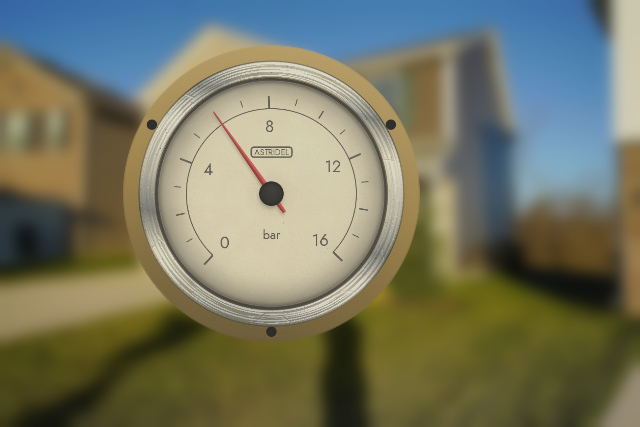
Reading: **6** bar
